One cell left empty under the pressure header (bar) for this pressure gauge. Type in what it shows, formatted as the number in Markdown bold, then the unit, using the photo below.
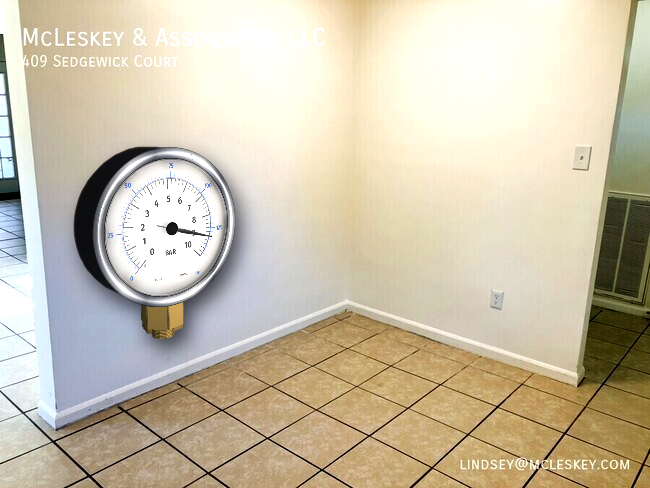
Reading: **9** bar
